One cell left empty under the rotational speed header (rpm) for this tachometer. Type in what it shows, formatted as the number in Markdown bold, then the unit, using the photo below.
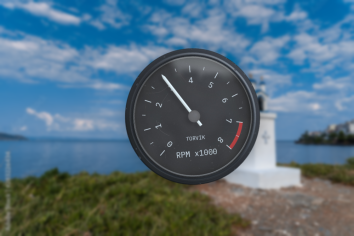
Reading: **3000** rpm
